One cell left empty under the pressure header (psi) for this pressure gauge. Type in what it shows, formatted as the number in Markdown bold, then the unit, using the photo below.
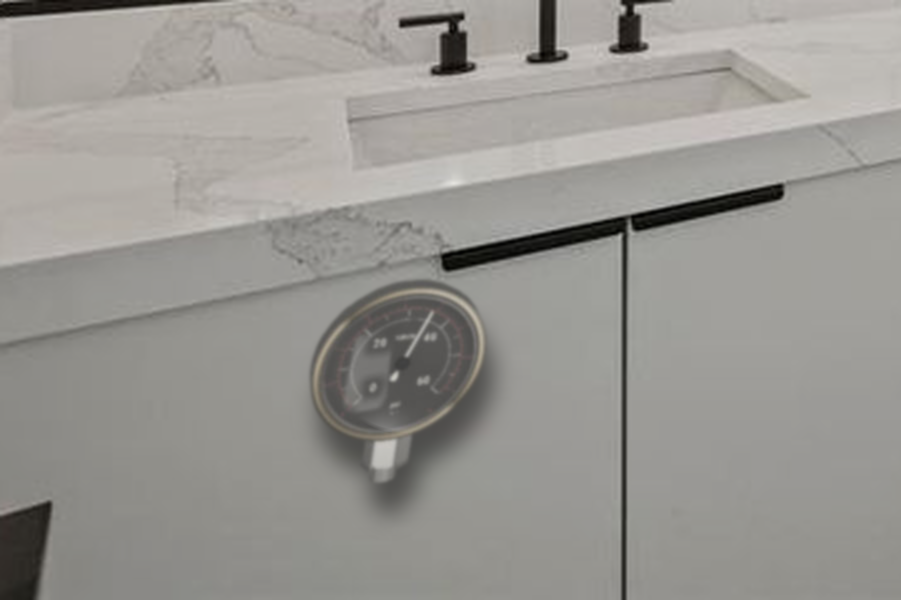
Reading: **35** psi
